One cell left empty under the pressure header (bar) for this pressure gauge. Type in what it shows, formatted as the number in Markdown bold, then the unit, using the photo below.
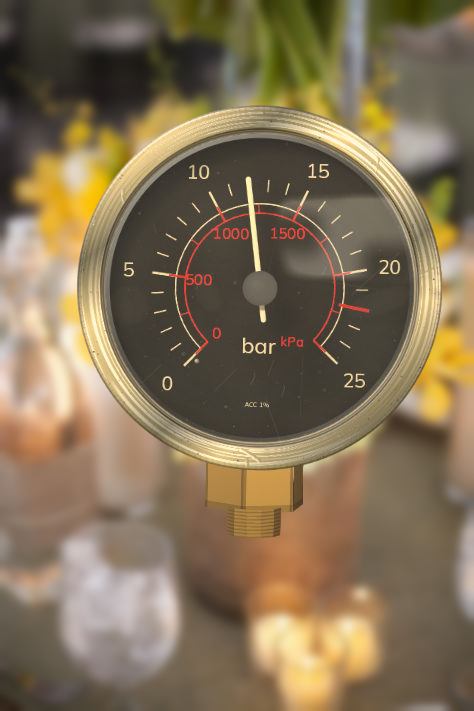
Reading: **12** bar
